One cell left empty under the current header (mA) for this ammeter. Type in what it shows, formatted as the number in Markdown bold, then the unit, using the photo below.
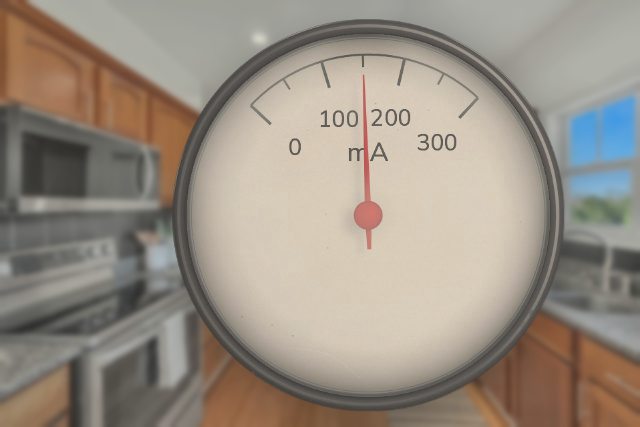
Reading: **150** mA
